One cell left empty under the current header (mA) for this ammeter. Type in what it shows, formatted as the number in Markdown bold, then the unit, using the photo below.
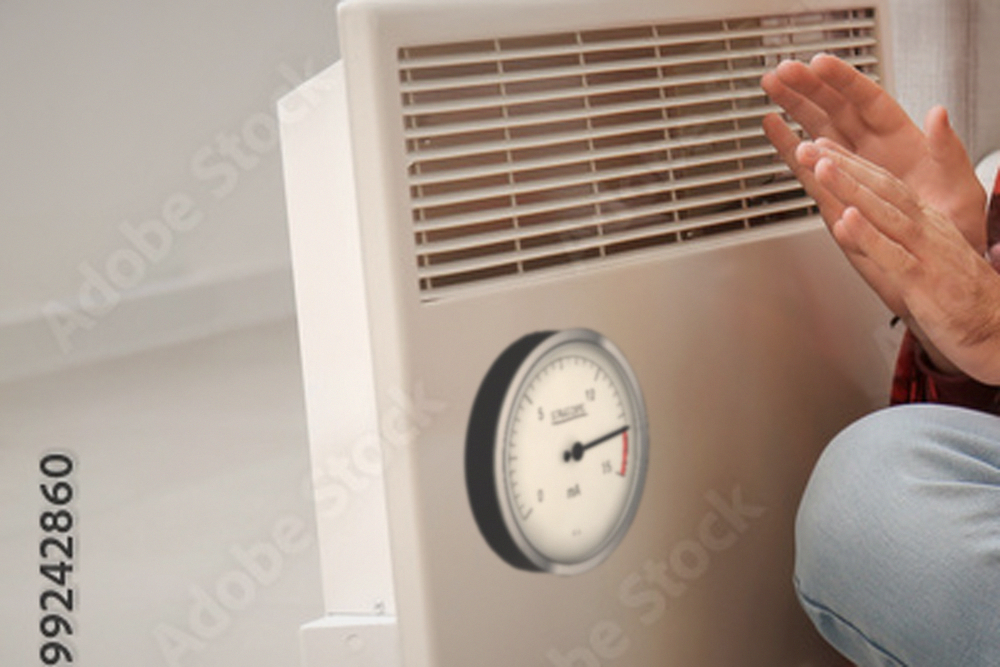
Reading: **13** mA
